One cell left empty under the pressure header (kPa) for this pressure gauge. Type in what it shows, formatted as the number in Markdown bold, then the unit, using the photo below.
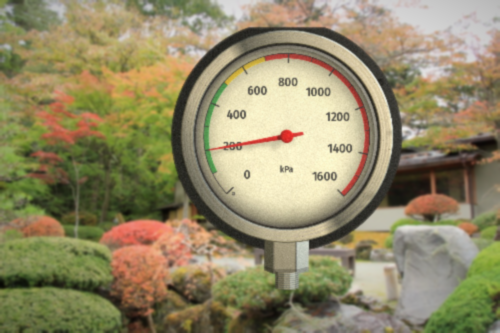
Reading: **200** kPa
